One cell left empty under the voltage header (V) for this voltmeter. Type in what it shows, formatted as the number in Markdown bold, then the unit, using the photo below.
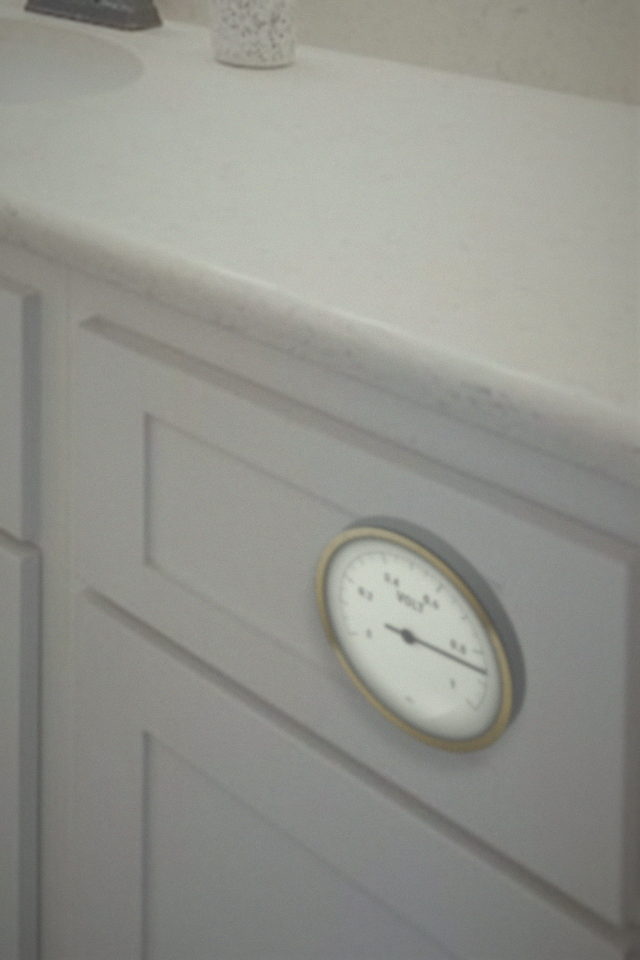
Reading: **0.85** V
